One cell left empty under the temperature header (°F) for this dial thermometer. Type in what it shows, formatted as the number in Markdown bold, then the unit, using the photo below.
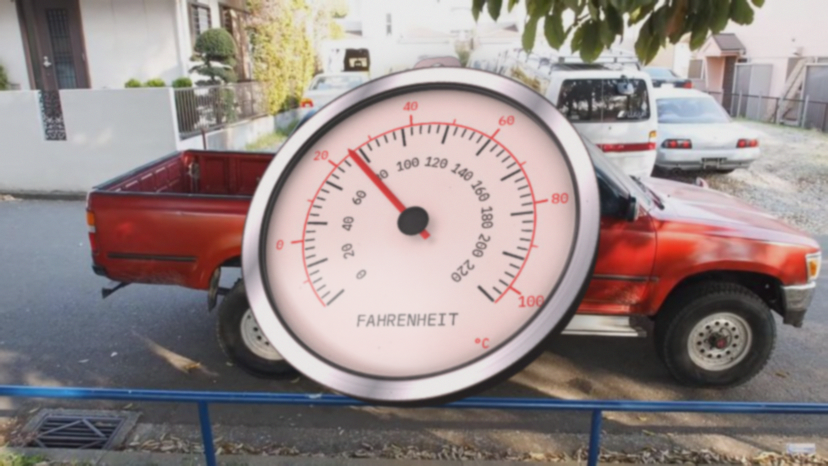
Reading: **76** °F
